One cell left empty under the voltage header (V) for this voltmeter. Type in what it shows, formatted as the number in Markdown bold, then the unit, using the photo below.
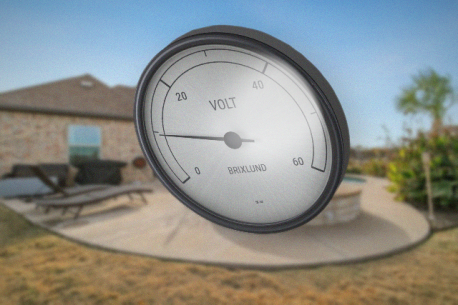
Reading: **10** V
